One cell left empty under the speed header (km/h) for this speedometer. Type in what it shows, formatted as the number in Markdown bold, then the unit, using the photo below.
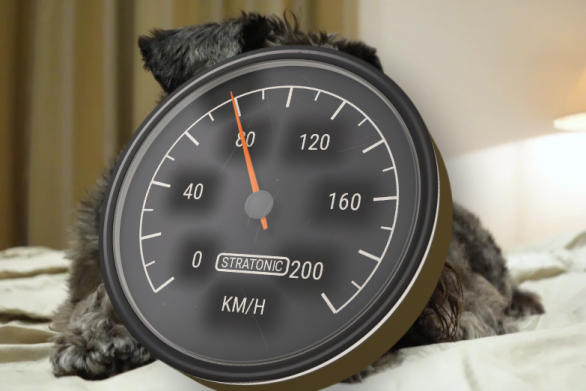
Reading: **80** km/h
